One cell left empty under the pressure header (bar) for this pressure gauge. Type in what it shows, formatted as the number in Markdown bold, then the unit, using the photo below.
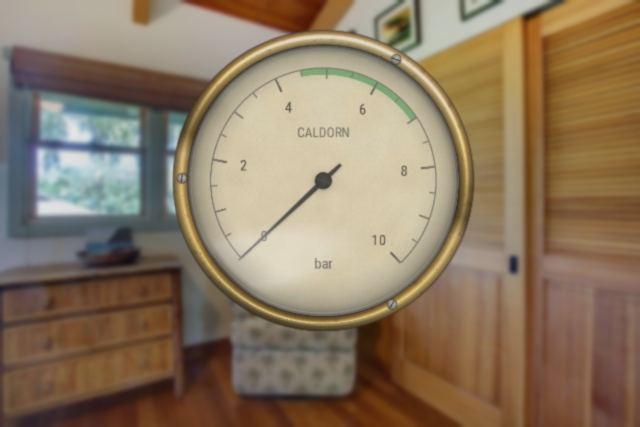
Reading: **0** bar
